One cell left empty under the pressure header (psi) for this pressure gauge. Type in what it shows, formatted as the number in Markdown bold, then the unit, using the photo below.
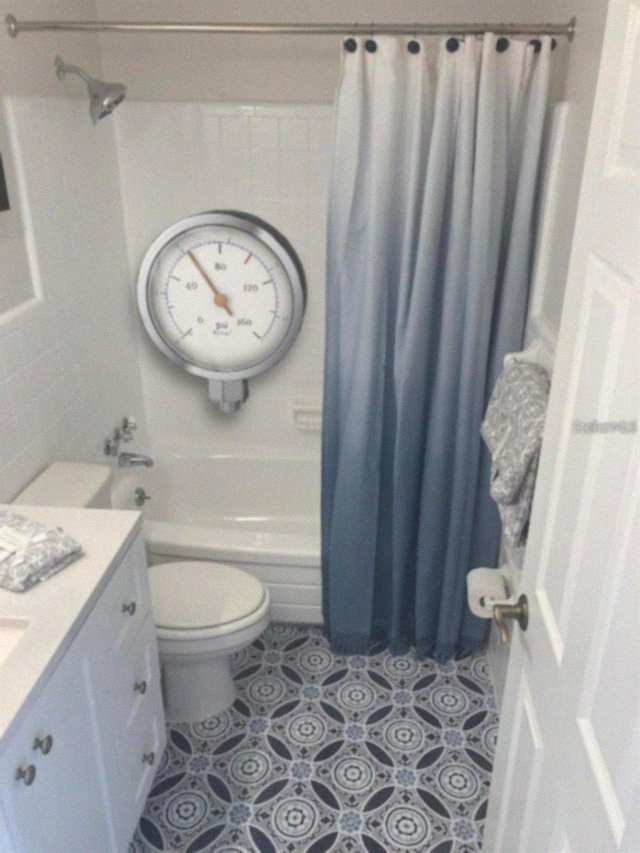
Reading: **60** psi
